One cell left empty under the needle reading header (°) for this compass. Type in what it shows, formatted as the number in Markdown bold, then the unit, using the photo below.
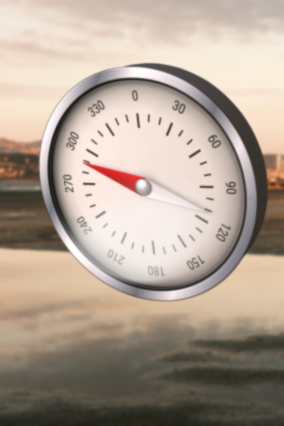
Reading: **290** °
